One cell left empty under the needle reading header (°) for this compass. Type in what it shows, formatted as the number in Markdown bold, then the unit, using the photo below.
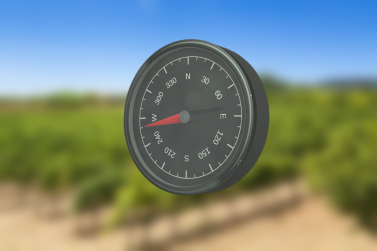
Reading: **260** °
